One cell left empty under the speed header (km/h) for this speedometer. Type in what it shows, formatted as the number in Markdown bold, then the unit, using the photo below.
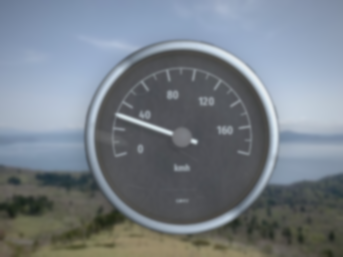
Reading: **30** km/h
